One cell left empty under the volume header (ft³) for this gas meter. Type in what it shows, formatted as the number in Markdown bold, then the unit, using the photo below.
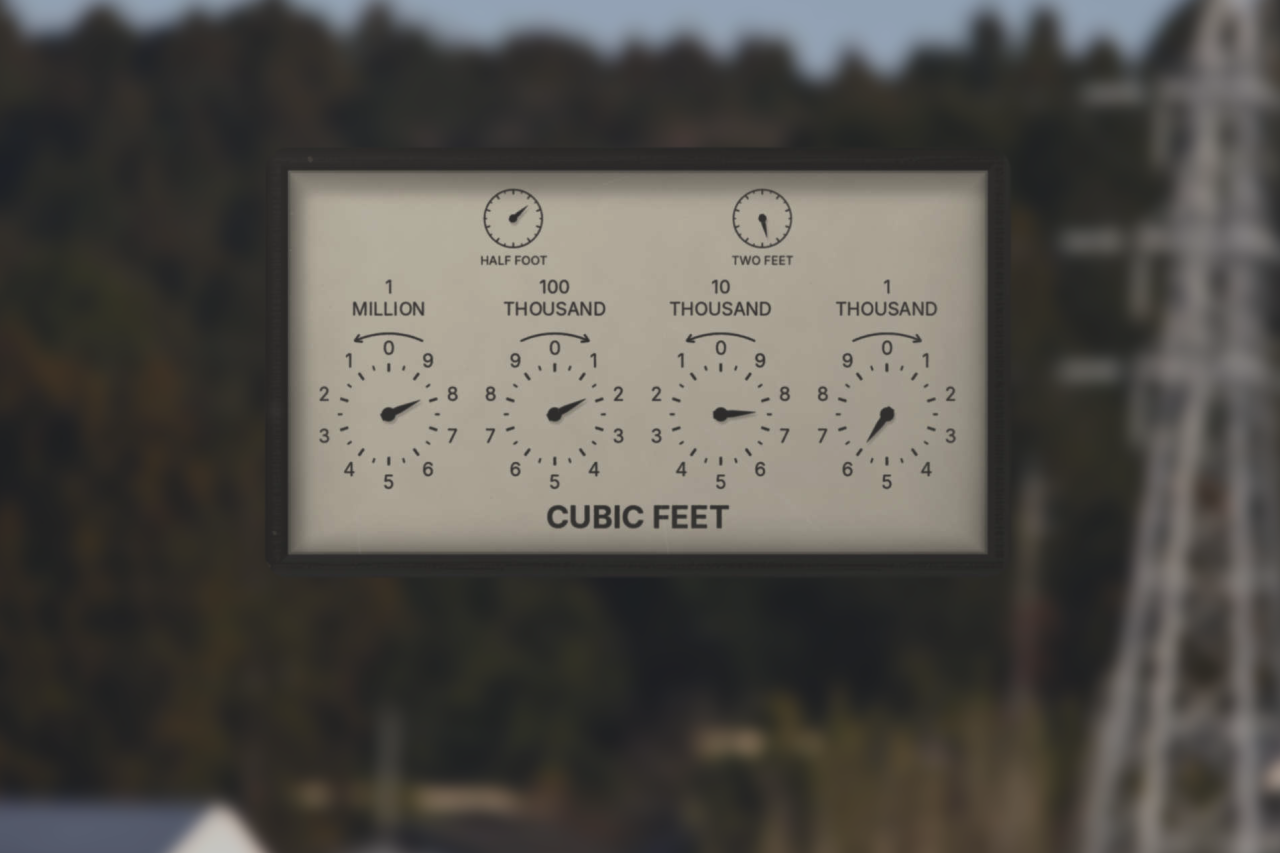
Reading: **817600** ft³
